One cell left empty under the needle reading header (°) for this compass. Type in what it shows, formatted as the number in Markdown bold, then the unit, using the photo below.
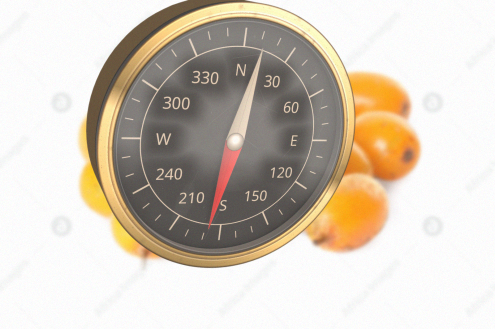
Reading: **190** °
